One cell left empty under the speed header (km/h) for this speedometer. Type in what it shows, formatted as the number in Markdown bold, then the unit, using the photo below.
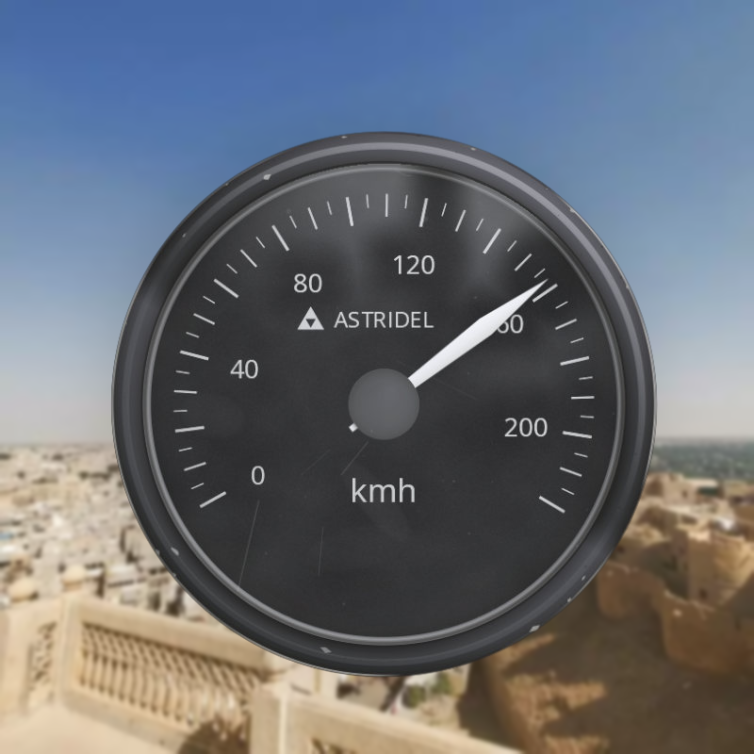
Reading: **157.5** km/h
